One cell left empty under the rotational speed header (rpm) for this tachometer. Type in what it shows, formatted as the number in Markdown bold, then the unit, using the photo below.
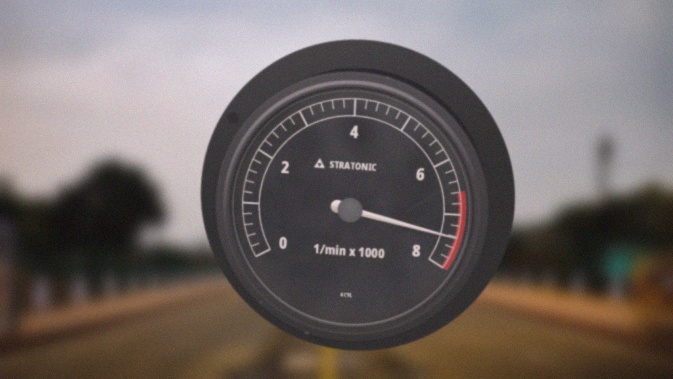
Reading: **7400** rpm
